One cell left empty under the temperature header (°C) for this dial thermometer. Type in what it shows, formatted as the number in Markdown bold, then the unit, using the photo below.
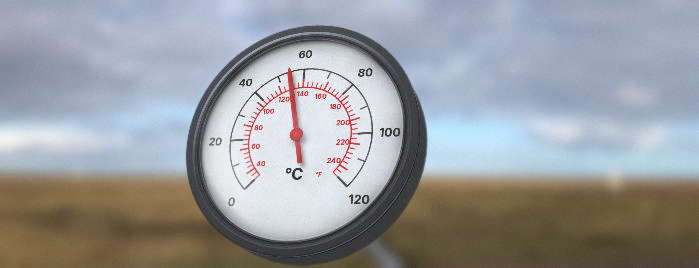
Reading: **55** °C
